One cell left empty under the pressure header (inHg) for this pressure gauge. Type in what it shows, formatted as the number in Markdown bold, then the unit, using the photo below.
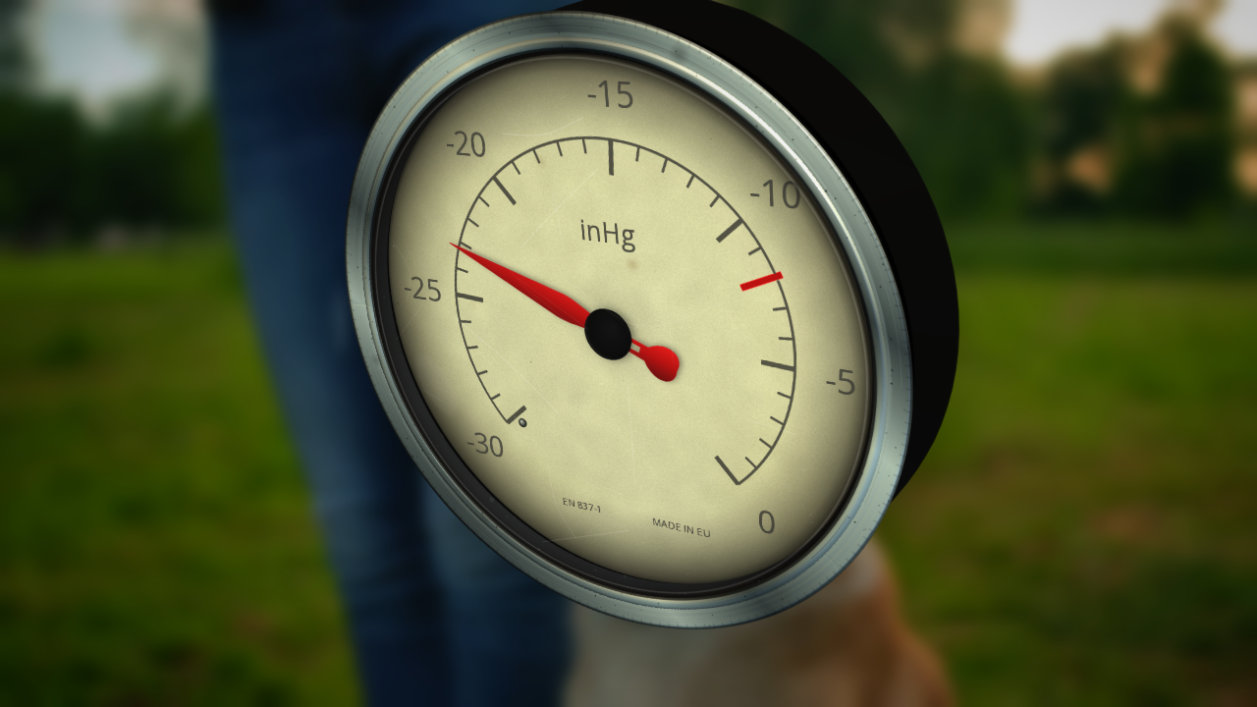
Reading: **-23** inHg
